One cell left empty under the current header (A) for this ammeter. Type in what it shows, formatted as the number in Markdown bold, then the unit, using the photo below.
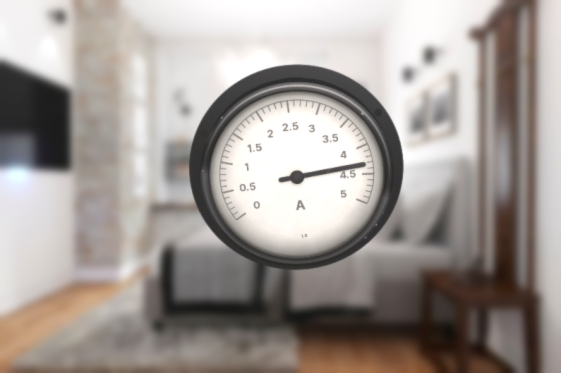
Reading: **4.3** A
